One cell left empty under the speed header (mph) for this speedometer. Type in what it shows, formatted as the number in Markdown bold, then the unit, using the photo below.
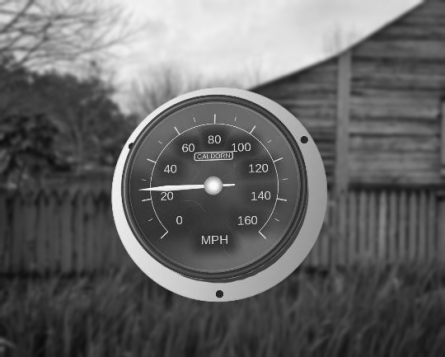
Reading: **25** mph
